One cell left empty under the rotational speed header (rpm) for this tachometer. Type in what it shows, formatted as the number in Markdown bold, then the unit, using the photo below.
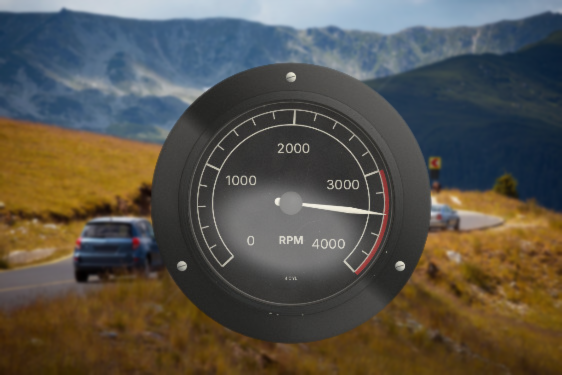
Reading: **3400** rpm
